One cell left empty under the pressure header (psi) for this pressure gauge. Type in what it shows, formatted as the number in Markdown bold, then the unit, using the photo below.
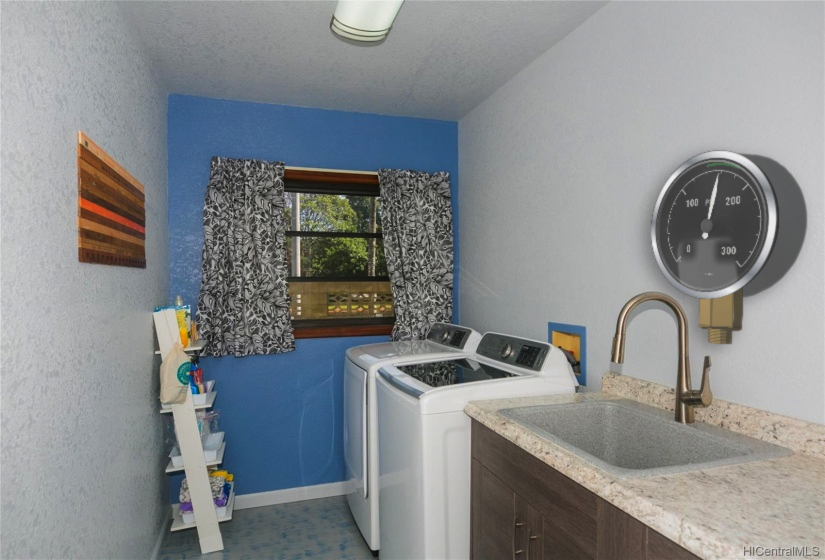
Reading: **160** psi
